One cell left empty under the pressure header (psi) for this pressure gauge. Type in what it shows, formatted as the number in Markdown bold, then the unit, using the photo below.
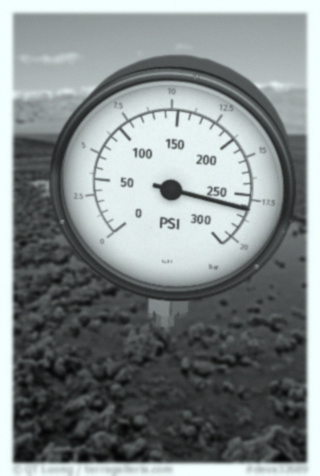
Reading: **260** psi
